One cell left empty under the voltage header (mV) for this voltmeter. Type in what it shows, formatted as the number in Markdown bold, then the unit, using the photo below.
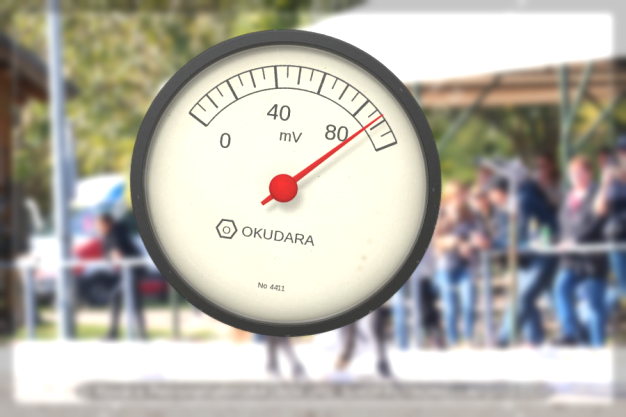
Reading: **87.5** mV
